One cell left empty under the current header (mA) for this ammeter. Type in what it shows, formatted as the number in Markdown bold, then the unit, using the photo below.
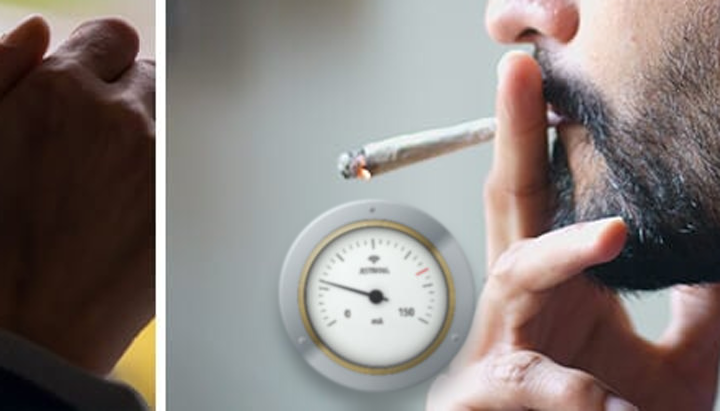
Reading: **30** mA
